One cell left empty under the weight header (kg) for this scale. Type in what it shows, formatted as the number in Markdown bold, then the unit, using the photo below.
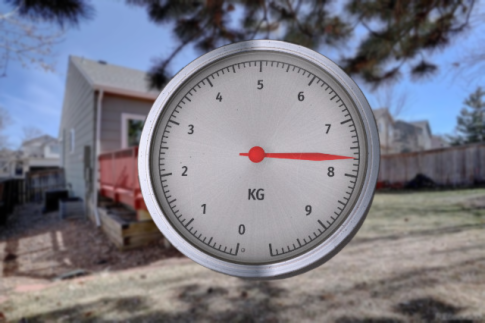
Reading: **7.7** kg
